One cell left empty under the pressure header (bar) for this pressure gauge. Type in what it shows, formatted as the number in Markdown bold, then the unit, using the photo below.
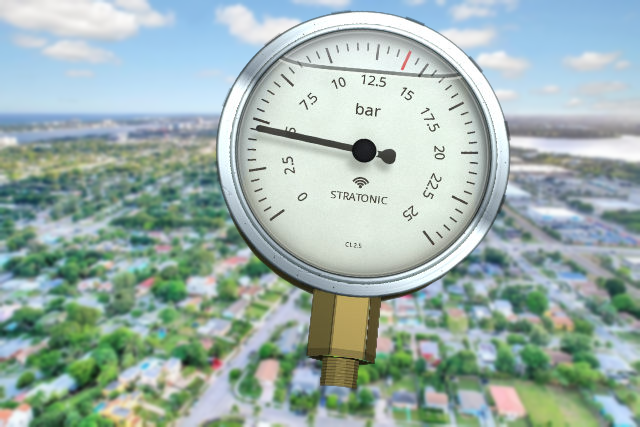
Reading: **4.5** bar
